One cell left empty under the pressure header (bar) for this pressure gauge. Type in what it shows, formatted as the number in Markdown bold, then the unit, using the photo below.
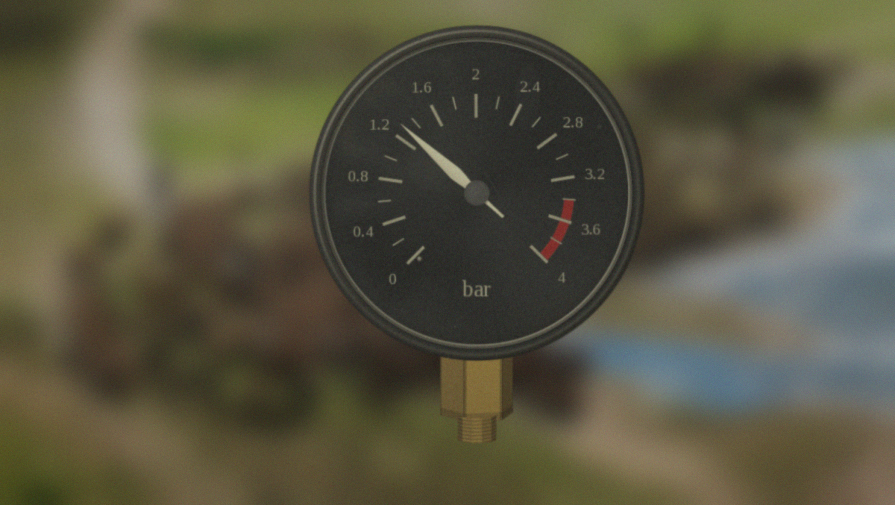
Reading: **1.3** bar
